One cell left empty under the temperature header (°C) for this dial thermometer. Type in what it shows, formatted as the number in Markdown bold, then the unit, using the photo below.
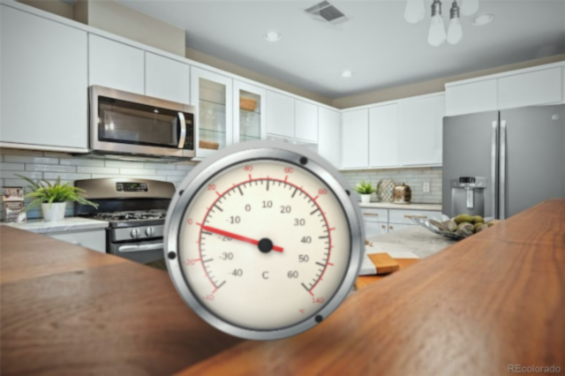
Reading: **-18** °C
